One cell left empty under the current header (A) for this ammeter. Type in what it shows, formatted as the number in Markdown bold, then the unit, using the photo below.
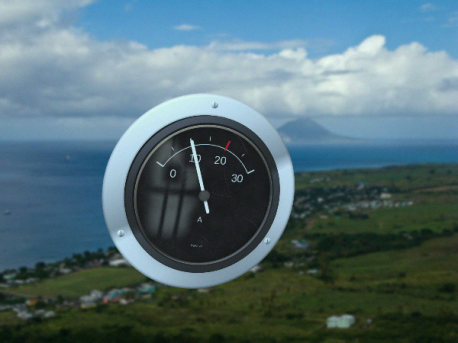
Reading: **10** A
